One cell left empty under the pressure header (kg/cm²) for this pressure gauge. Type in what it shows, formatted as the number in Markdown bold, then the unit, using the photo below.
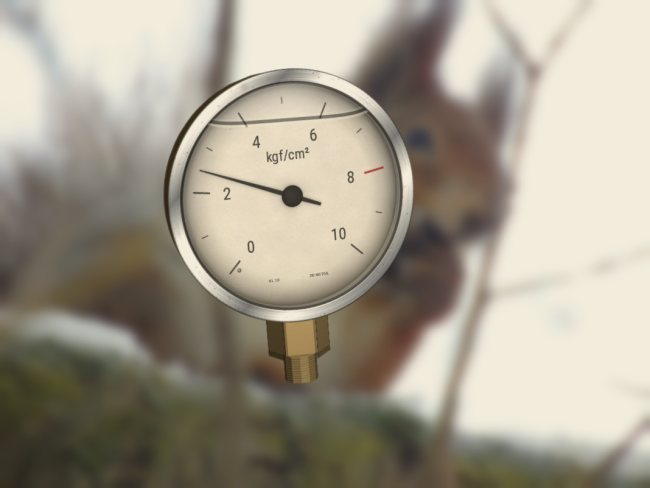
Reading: **2.5** kg/cm²
